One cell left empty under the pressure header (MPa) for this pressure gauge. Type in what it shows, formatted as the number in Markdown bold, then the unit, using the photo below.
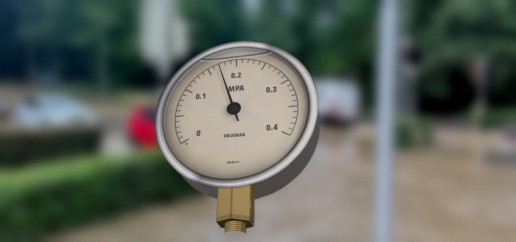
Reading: **0.17** MPa
